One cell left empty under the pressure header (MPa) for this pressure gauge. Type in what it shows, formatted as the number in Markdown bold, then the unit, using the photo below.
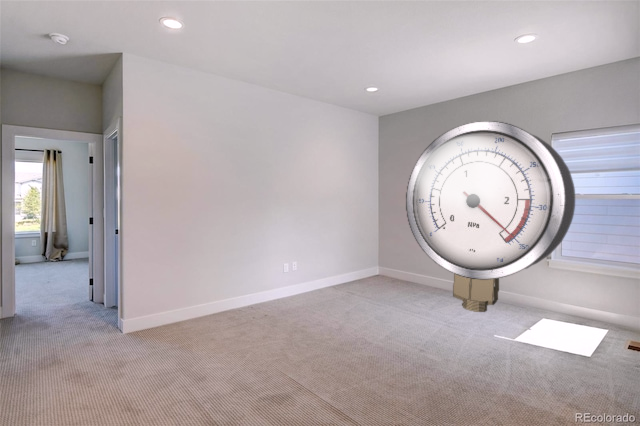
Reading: **2.4** MPa
